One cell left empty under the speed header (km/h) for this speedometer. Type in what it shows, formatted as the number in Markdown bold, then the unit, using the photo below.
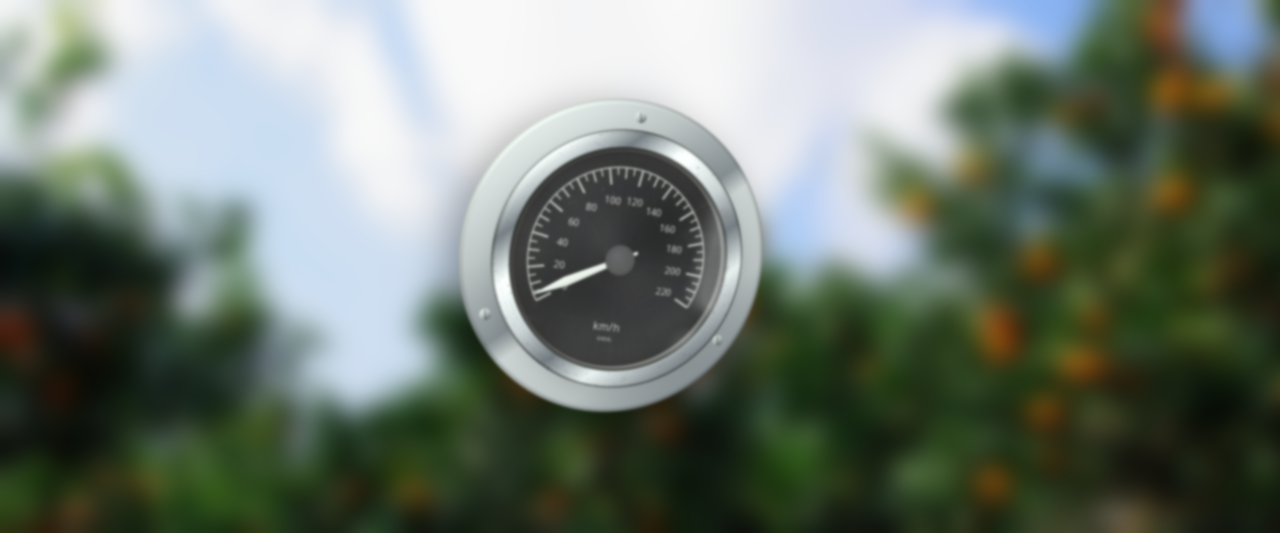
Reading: **5** km/h
